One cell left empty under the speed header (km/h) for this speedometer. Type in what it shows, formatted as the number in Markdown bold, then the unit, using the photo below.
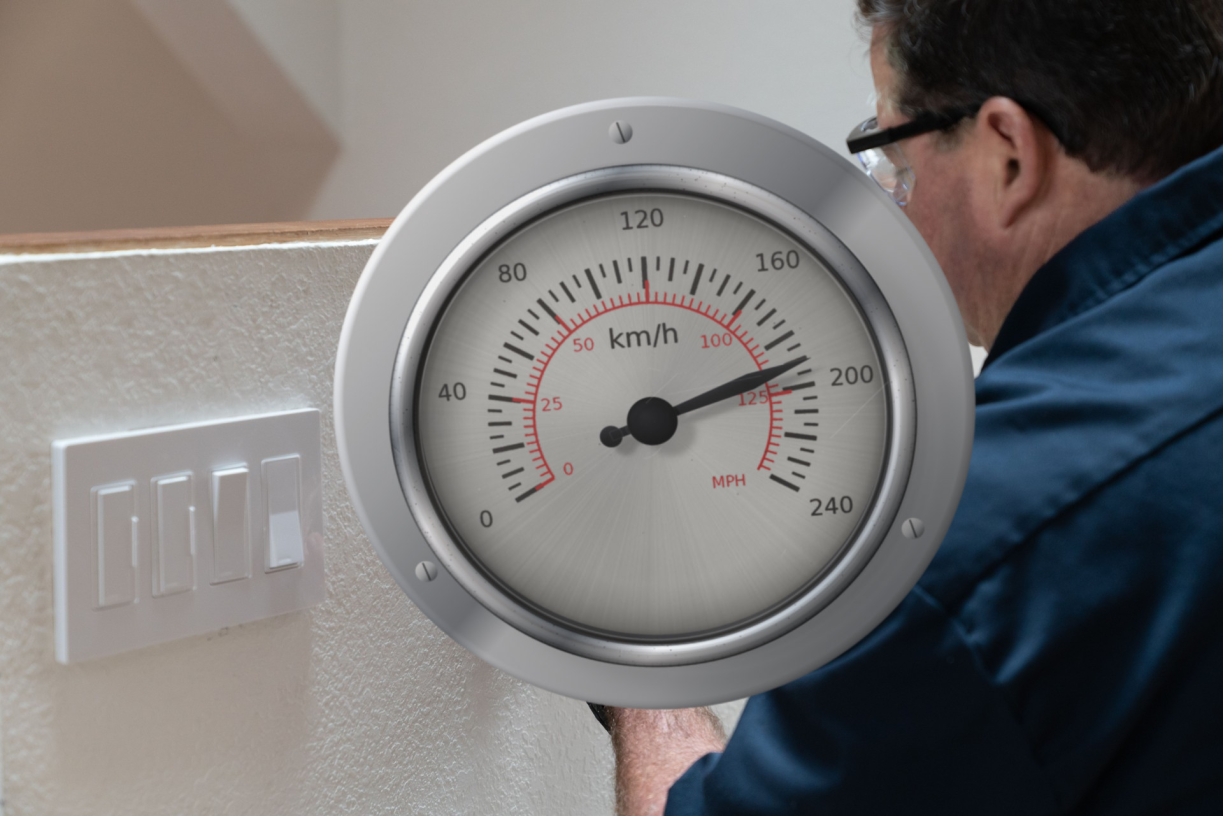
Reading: **190** km/h
